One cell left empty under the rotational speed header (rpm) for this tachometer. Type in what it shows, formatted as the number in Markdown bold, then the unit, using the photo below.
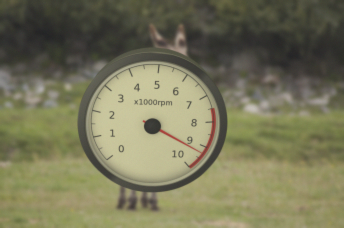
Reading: **9250** rpm
